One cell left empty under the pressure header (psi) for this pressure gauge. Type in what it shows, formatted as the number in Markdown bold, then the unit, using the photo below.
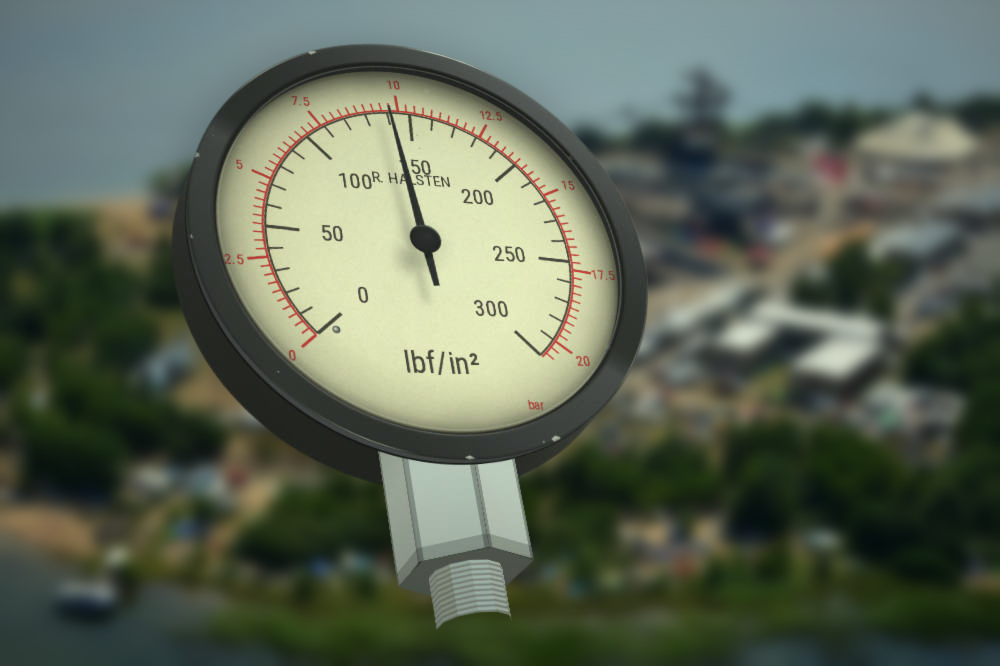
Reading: **140** psi
